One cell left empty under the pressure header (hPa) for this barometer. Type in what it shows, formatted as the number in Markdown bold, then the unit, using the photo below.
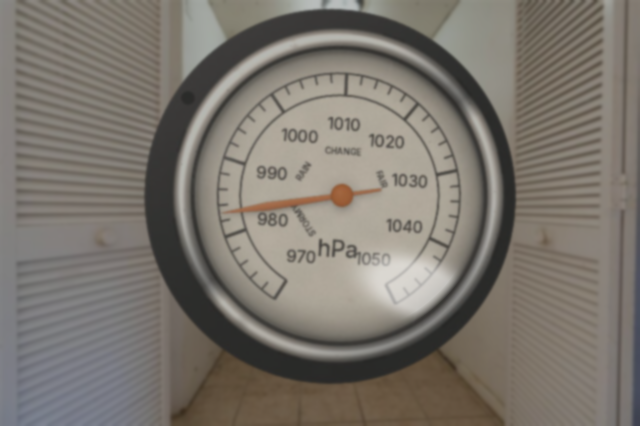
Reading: **983** hPa
